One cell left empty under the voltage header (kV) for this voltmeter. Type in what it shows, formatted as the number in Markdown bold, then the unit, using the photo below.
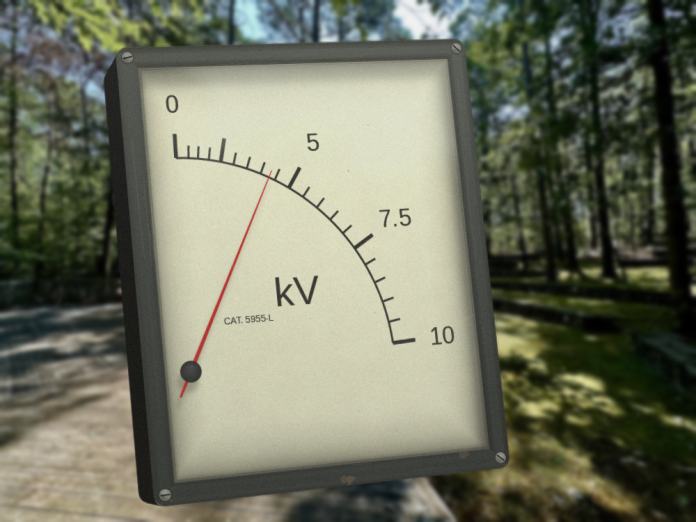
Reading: **4.25** kV
